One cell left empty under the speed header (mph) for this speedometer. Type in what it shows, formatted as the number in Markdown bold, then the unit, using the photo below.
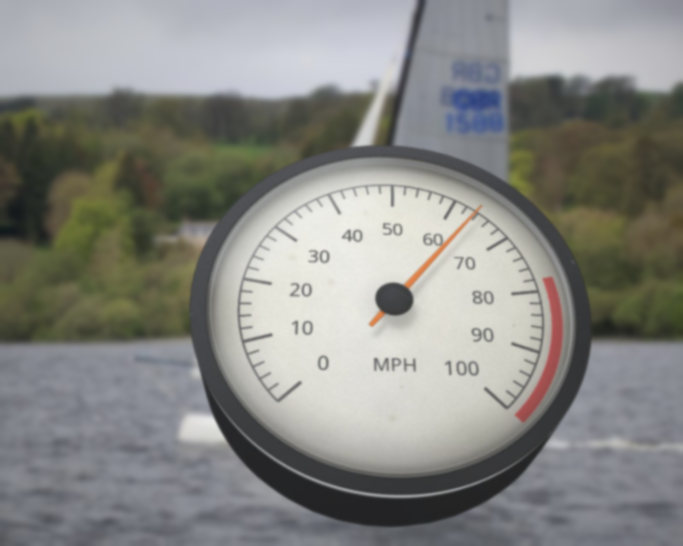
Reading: **64** mph
